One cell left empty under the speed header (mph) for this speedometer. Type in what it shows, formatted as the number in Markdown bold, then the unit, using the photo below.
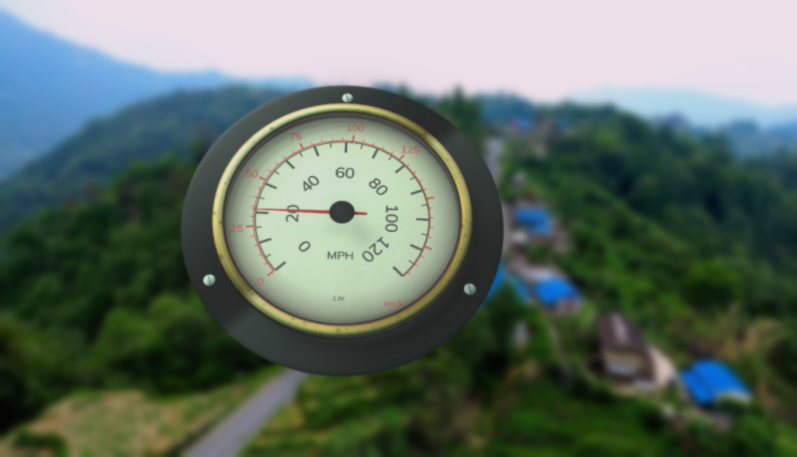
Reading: **20** mph
